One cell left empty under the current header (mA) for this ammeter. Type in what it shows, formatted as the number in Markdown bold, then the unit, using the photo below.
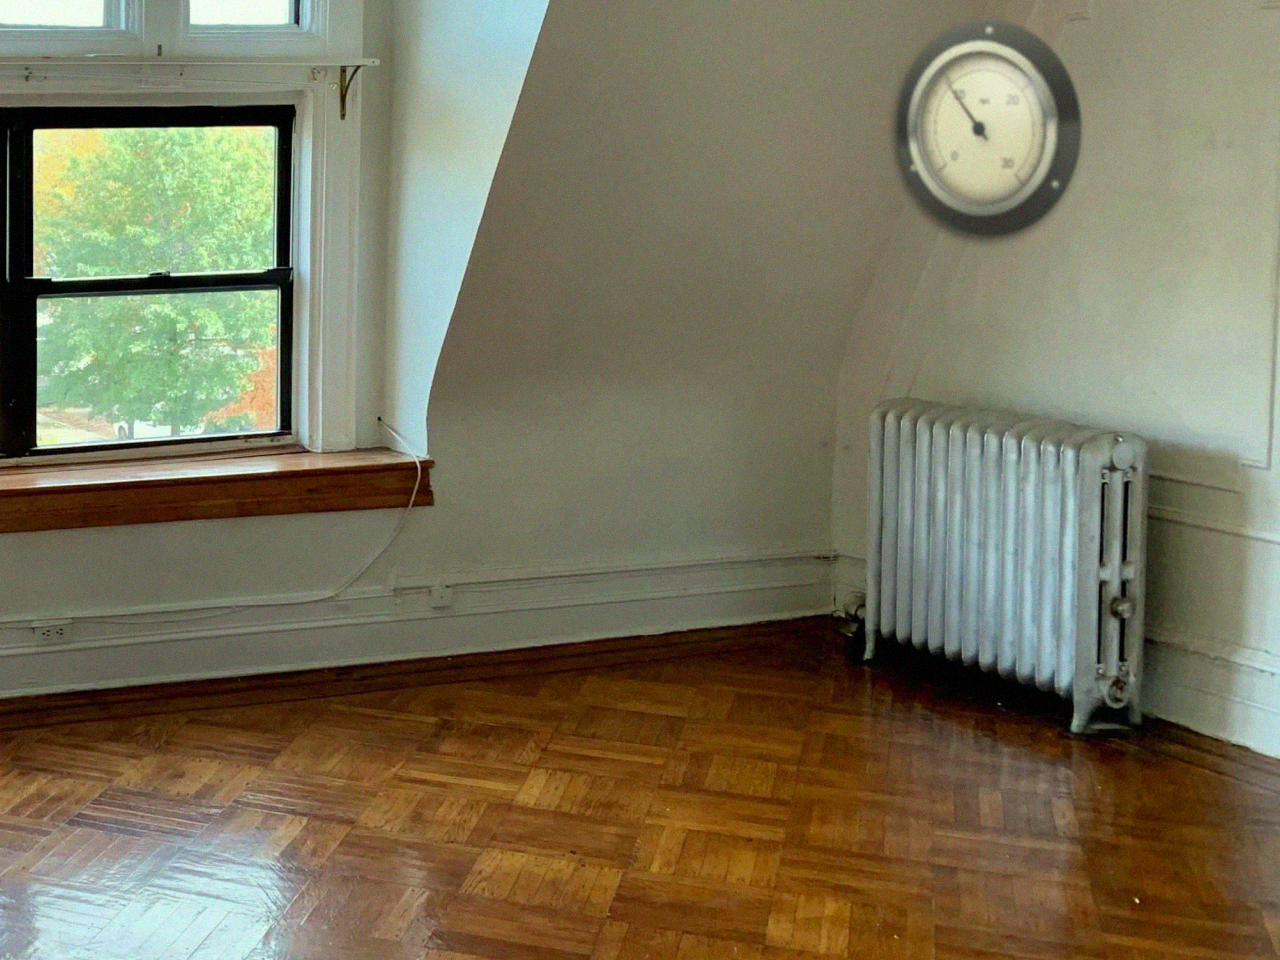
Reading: **10** mA
